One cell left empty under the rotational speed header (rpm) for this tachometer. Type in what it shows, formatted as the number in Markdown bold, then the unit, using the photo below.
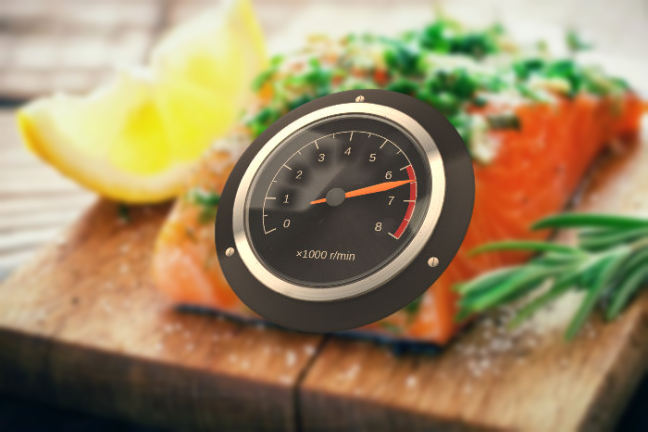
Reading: **6500** rpm
